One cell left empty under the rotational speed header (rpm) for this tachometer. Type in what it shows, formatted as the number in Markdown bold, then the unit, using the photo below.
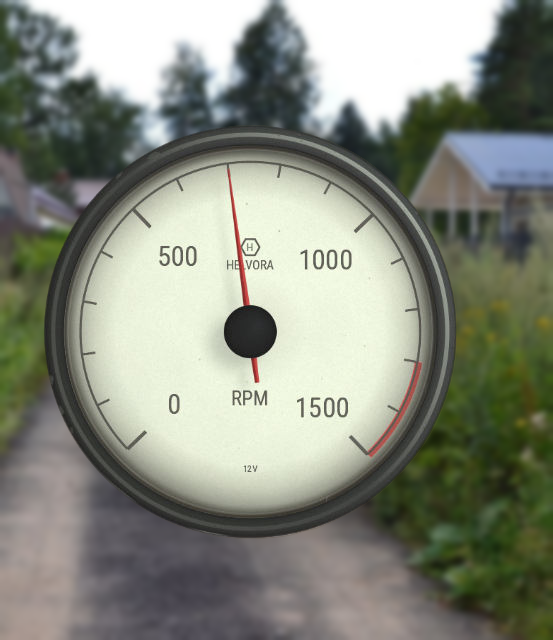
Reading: **700** rpm
